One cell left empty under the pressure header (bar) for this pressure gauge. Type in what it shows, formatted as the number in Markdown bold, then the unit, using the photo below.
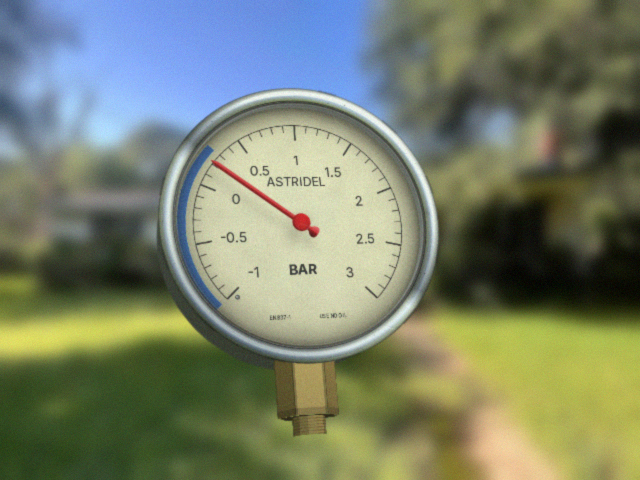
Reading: **0.2** bar
